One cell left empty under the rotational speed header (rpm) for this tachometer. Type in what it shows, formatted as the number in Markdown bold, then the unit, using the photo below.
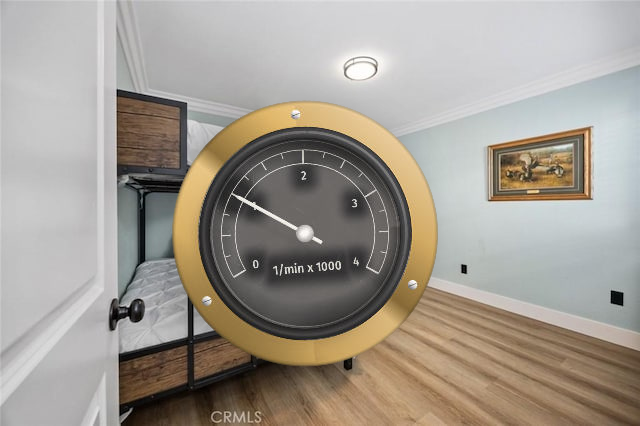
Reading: **1000** rpm
